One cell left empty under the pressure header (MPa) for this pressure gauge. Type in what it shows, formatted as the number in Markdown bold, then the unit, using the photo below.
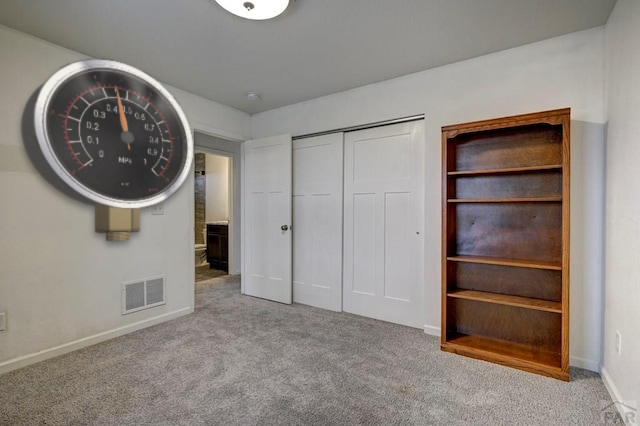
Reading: **0.45** MPa
